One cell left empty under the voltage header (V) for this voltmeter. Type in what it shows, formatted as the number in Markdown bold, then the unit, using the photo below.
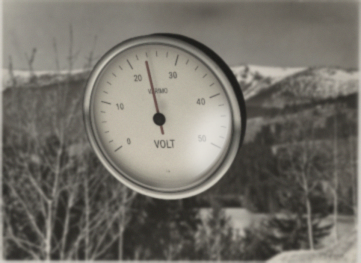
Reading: **24** V
